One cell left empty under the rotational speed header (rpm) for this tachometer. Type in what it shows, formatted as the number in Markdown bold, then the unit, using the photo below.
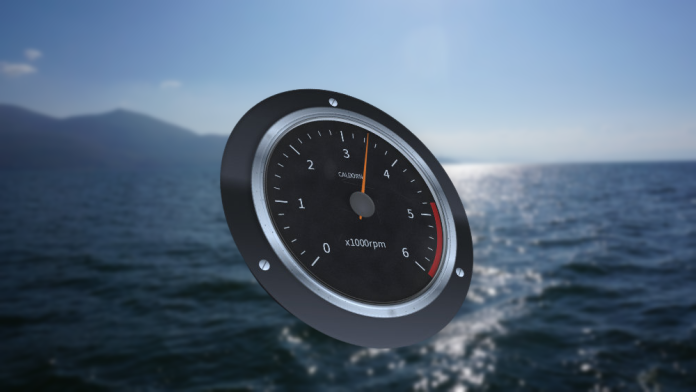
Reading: **3400** rpm
